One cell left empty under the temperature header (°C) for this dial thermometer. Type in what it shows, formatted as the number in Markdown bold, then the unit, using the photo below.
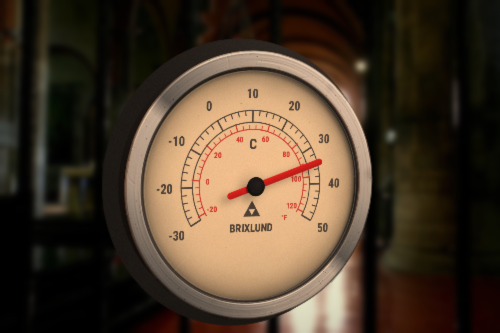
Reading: **34** °C
